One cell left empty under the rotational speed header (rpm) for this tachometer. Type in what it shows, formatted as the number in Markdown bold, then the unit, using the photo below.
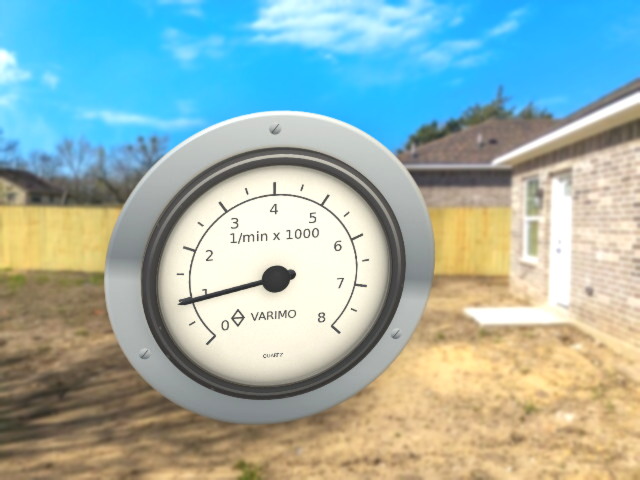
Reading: **1000** rpm
